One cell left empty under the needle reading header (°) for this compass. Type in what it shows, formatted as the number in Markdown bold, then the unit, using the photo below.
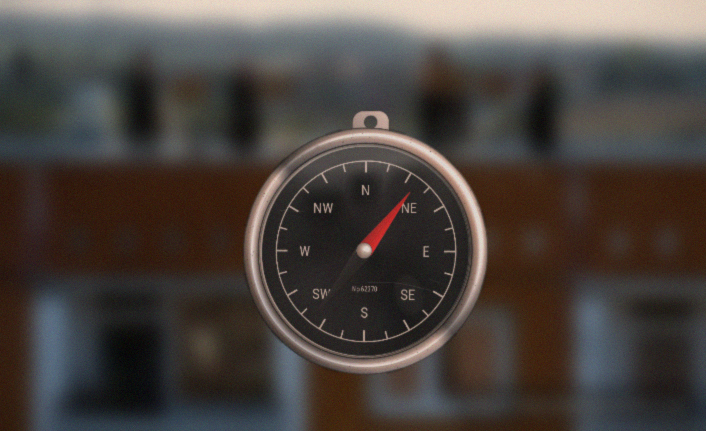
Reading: **37.5** °
